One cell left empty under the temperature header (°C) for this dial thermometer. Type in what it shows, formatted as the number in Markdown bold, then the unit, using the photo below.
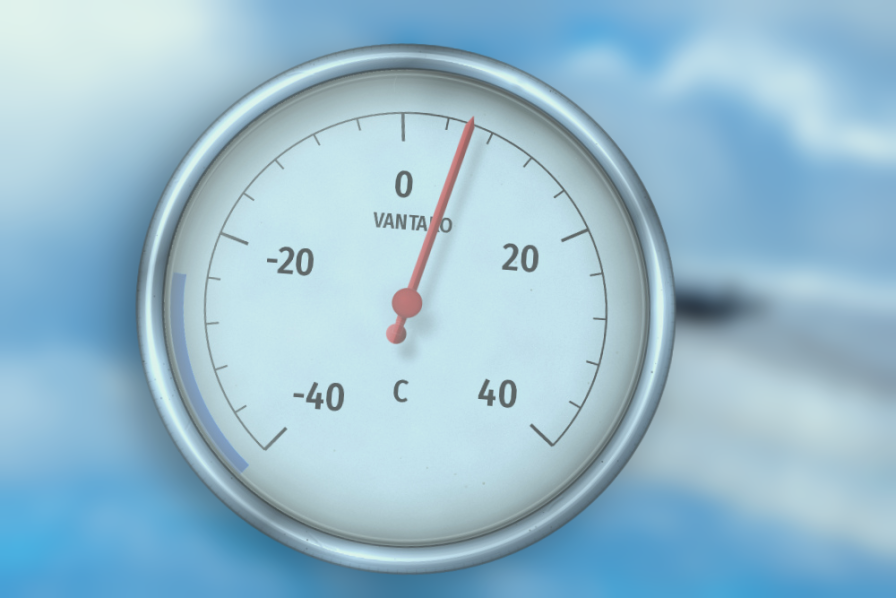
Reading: **6** °C
